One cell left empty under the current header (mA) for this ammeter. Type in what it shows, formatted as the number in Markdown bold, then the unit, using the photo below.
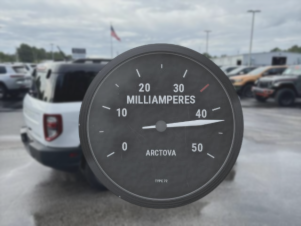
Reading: **42.5** mA
